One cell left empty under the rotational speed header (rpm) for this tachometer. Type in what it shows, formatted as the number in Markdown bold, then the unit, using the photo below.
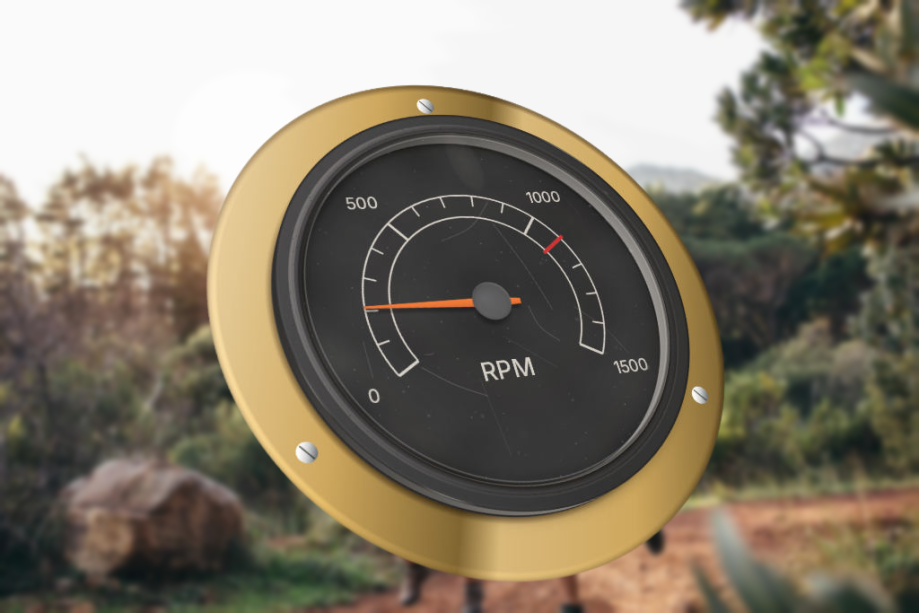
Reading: **200** rpm
